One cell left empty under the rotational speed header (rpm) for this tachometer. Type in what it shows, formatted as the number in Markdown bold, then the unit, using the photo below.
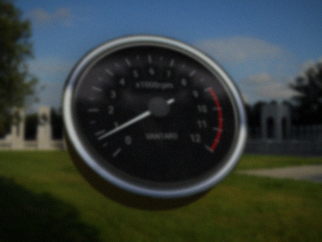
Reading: **750** rpm
